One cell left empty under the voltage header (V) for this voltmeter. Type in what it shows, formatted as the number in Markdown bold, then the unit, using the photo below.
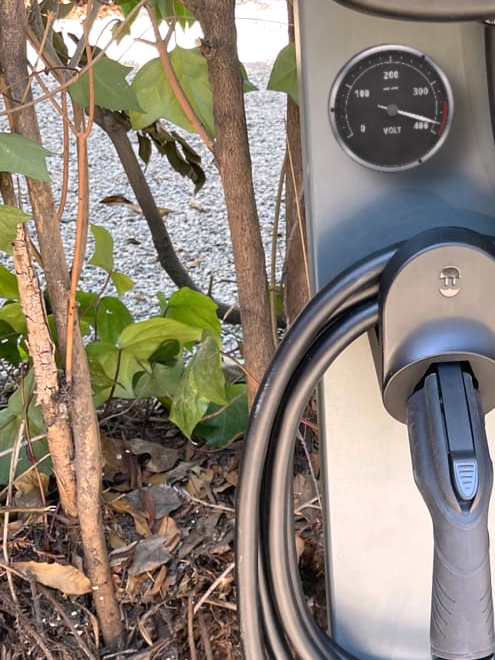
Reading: **380** V
